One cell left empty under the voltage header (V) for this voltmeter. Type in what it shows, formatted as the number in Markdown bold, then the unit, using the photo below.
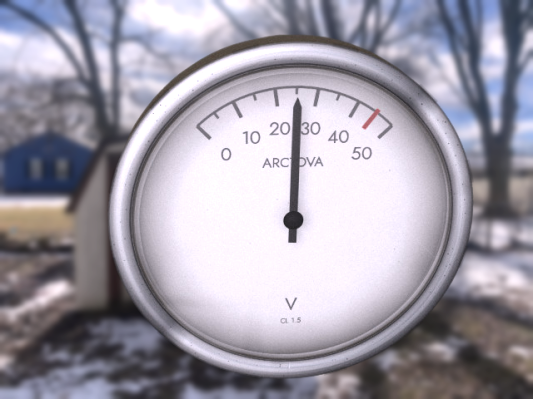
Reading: **25** V
